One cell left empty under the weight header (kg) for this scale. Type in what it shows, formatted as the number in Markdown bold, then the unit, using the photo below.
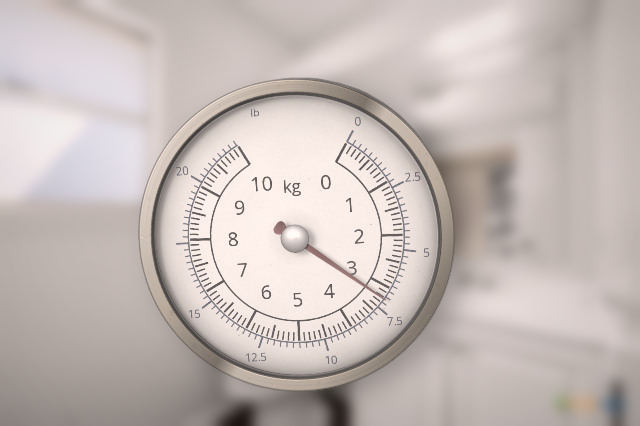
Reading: **3.2** kg
